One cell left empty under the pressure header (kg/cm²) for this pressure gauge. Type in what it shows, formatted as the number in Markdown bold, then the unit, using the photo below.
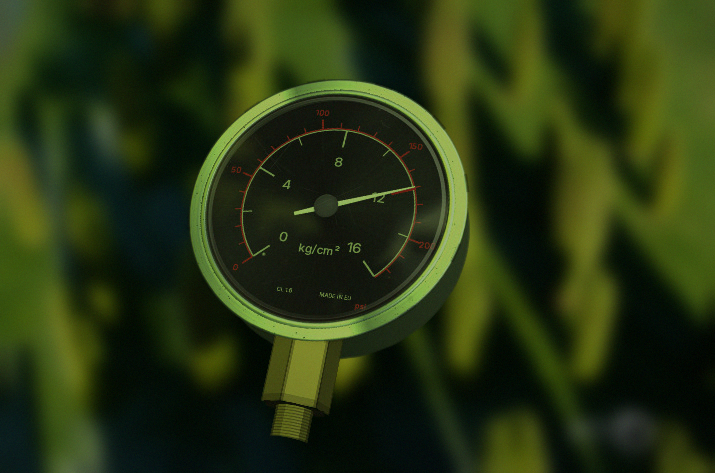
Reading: **12** kg/cm²
